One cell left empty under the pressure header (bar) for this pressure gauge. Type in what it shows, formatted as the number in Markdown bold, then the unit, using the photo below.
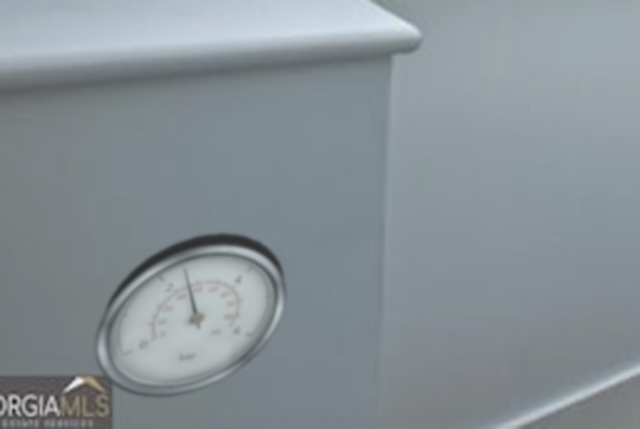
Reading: **2.5** bar
